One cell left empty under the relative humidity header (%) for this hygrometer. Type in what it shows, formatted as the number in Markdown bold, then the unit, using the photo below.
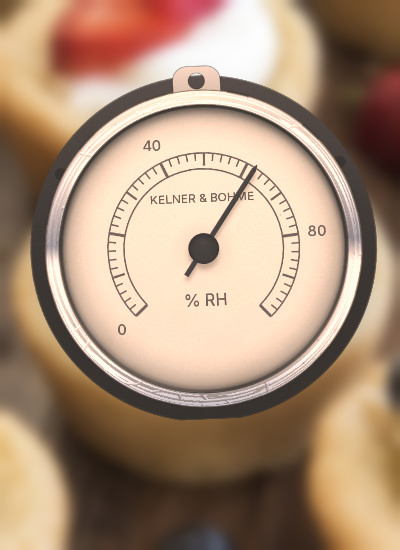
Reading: **62** %
